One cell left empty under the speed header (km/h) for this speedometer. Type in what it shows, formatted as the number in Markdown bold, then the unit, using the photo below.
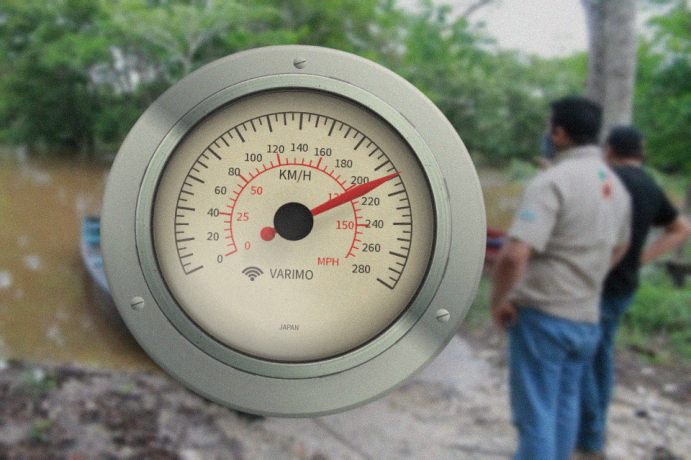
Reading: **210** km/h
